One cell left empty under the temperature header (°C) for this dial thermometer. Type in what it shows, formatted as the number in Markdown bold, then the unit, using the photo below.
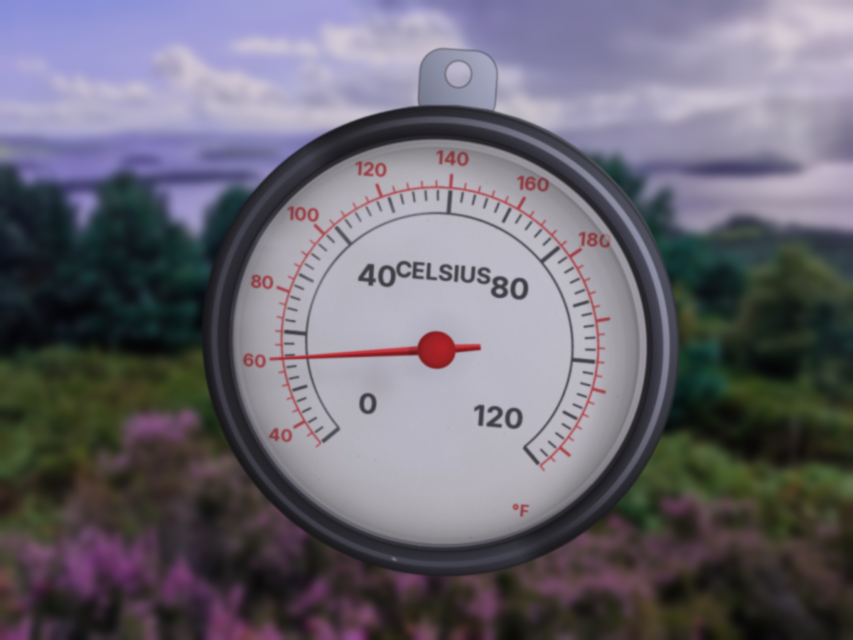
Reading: **16** °C
